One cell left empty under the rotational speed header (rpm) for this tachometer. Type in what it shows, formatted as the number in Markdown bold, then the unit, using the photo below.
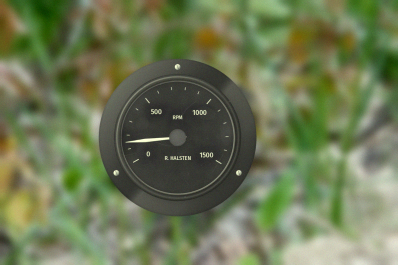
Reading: **150** rpm
